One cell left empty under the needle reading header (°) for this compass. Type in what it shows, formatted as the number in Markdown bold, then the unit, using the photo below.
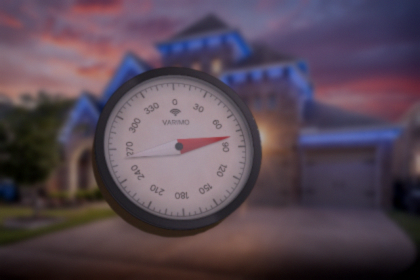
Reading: **80** °
